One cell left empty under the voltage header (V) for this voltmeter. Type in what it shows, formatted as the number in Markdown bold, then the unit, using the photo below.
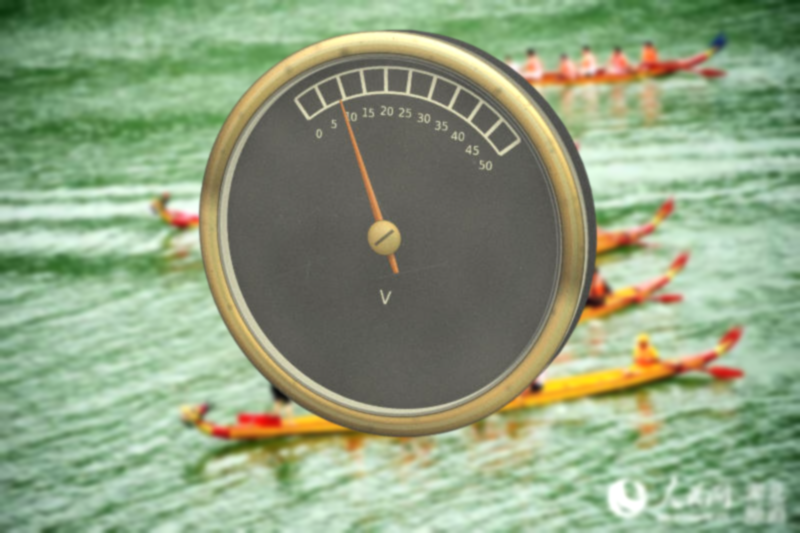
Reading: **10** V
